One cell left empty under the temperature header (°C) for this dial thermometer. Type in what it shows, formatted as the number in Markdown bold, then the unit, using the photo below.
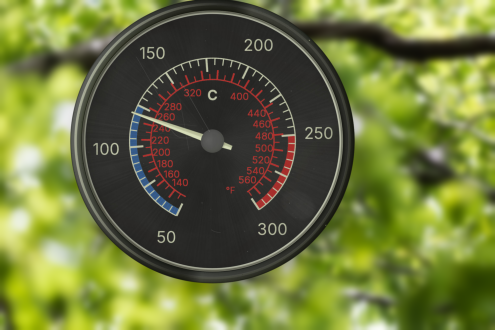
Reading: **120** °C
